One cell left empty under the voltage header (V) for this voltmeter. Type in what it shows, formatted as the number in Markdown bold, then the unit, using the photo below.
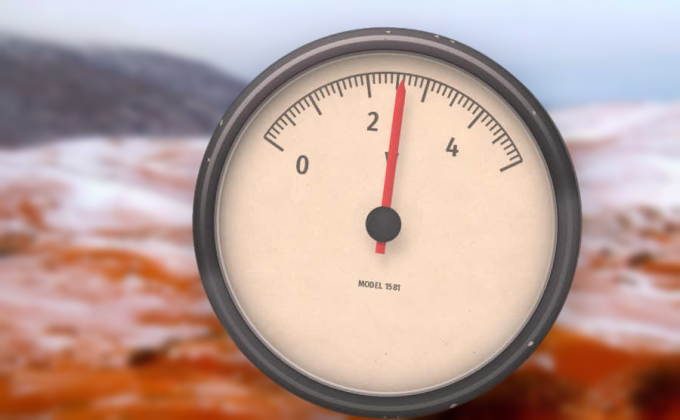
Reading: **2.6** V
